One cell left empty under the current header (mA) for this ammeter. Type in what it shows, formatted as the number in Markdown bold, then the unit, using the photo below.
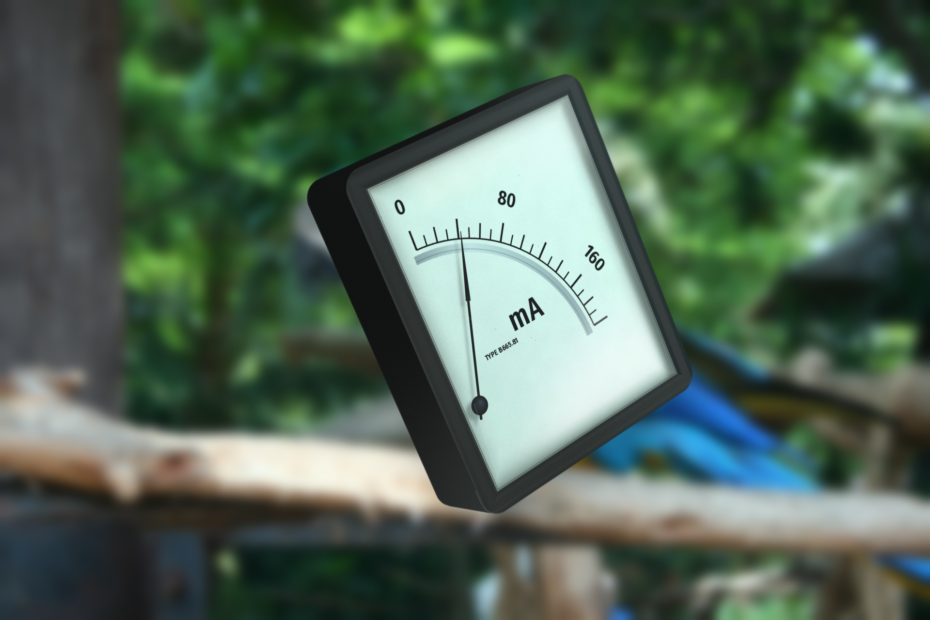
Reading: **40** mA
